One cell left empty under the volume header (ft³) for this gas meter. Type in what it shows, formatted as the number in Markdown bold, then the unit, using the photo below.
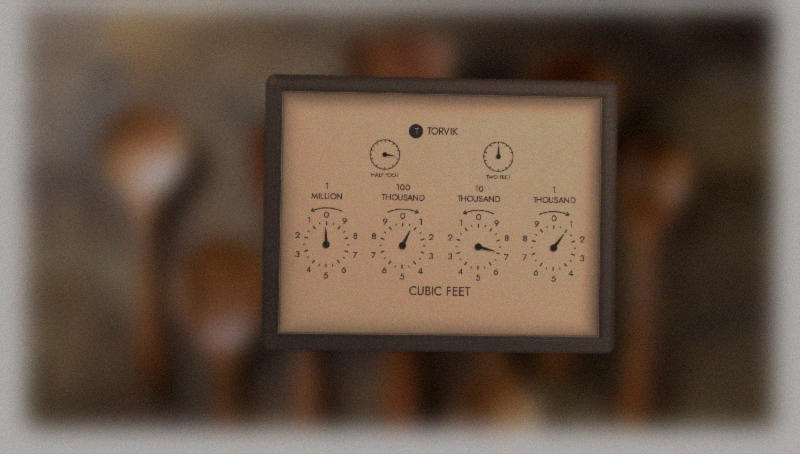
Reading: **7100** ft³
